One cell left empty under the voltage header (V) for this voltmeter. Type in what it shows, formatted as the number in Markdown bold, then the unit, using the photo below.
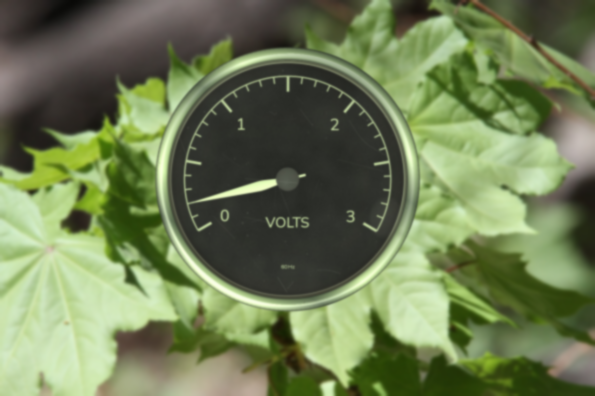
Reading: **0.2** V
